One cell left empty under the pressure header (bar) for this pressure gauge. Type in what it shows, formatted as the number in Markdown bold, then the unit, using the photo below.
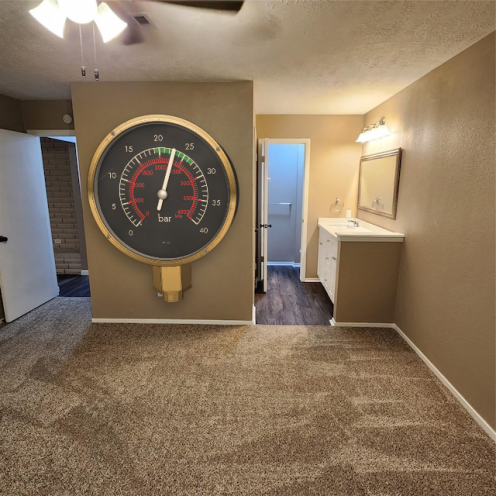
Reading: **23** bar
